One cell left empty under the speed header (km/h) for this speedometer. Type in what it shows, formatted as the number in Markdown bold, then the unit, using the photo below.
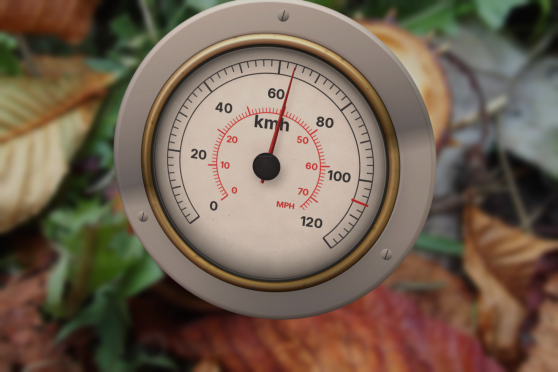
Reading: **64** km/h
